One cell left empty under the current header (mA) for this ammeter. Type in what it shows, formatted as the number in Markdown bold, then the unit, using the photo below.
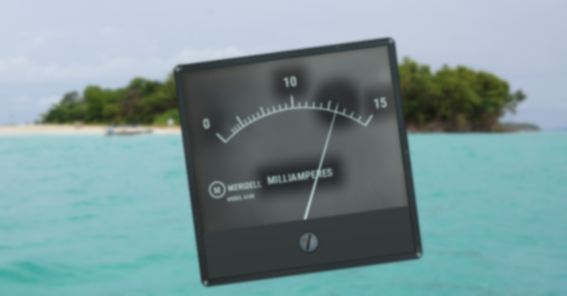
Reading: **13** mA
